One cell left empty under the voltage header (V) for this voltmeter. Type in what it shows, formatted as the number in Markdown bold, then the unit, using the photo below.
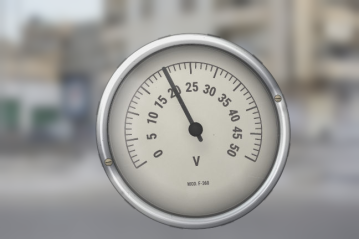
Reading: **20** V
